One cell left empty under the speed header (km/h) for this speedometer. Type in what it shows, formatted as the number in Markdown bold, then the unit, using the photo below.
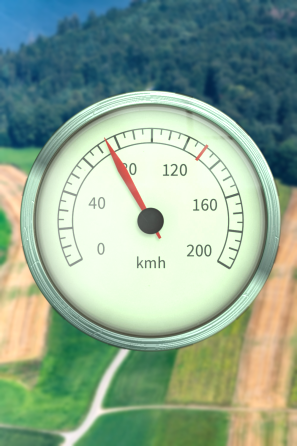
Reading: **75** km/h
